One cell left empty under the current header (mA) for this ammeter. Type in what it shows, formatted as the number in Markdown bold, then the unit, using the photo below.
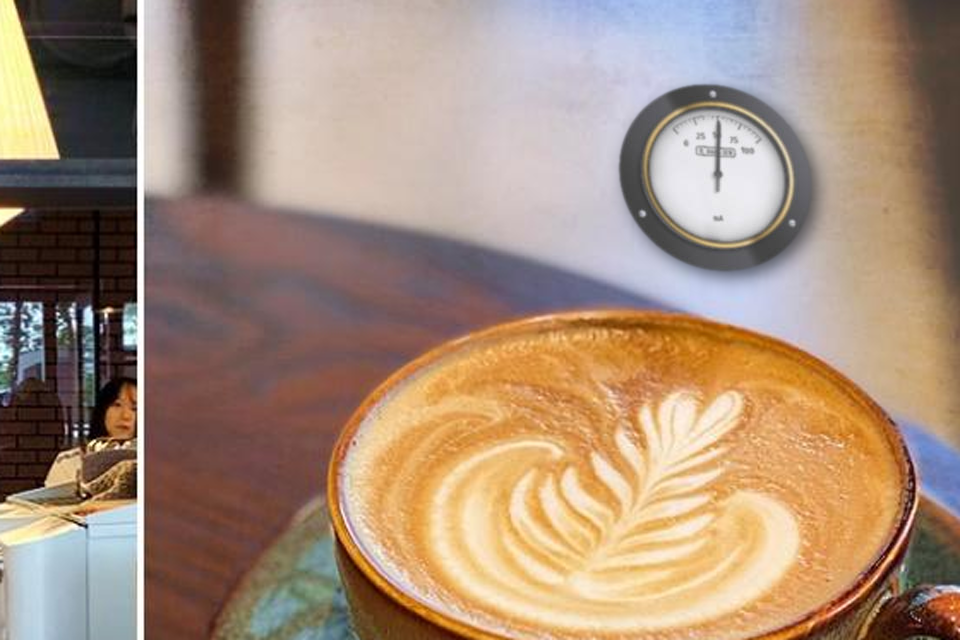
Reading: **50** mA
